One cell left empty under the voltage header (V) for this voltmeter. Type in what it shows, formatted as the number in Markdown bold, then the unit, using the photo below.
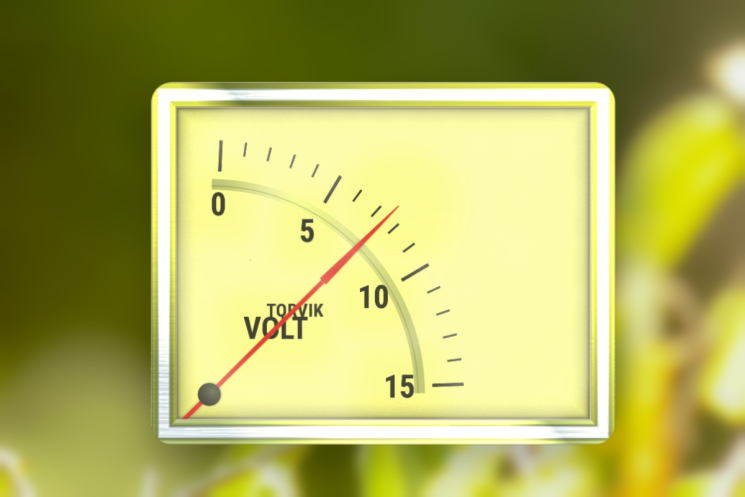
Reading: **7.5** V
